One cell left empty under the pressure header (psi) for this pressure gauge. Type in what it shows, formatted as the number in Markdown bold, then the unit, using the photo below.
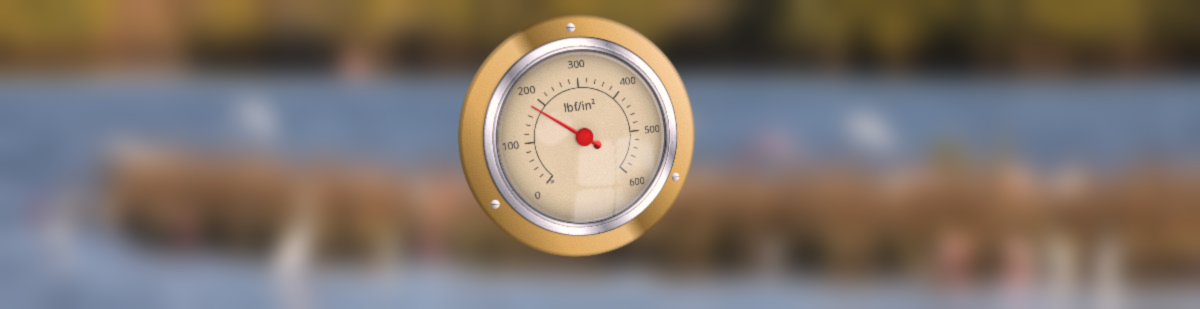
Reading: **180** psi
